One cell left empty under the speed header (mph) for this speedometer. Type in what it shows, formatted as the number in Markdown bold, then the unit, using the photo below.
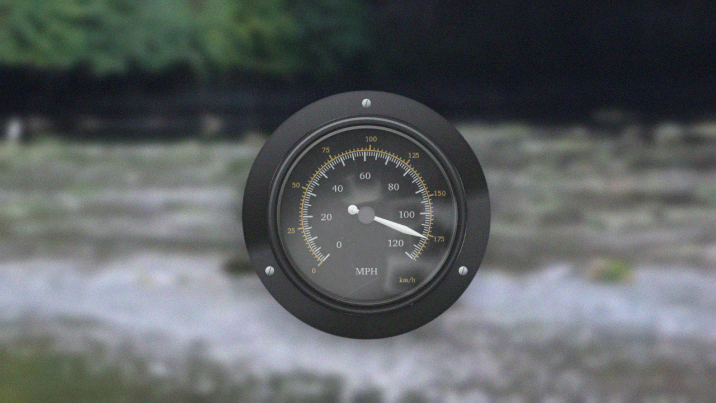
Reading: **110** mph
